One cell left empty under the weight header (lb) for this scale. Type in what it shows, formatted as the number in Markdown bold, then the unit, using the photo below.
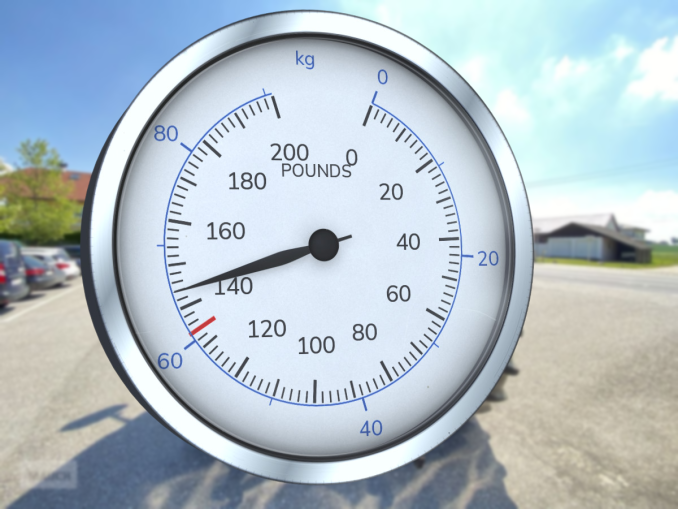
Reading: **144** lb
